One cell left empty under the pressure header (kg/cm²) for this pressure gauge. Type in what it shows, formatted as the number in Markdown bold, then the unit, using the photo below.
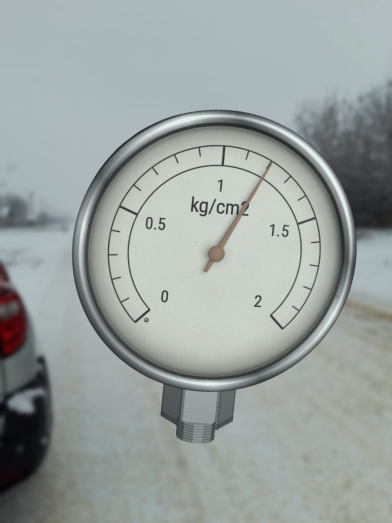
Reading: **1.2** kg/cm²
